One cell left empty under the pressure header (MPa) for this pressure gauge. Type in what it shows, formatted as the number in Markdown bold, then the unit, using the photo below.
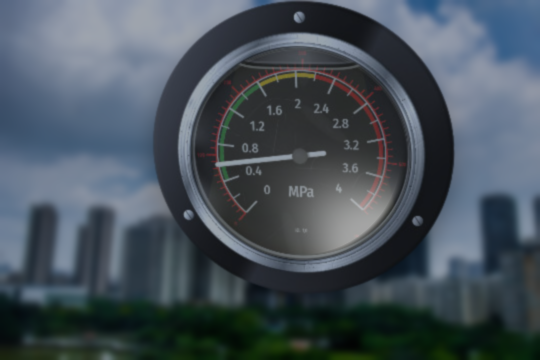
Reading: **0.6** MPa
